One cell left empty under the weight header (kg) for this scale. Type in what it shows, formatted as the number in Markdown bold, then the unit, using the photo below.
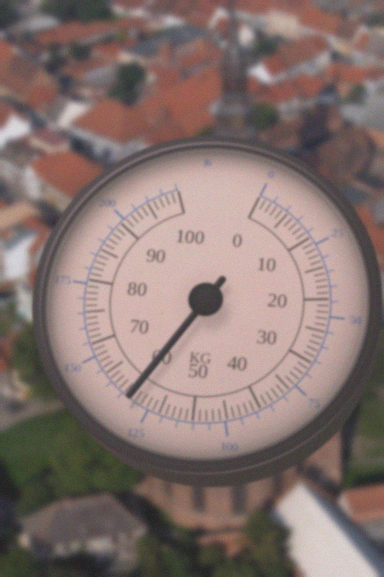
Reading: **60** kg
